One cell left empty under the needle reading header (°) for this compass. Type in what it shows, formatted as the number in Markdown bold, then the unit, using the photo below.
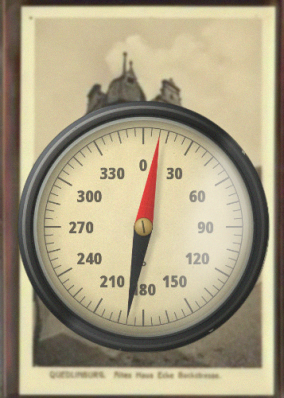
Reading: **10** °
